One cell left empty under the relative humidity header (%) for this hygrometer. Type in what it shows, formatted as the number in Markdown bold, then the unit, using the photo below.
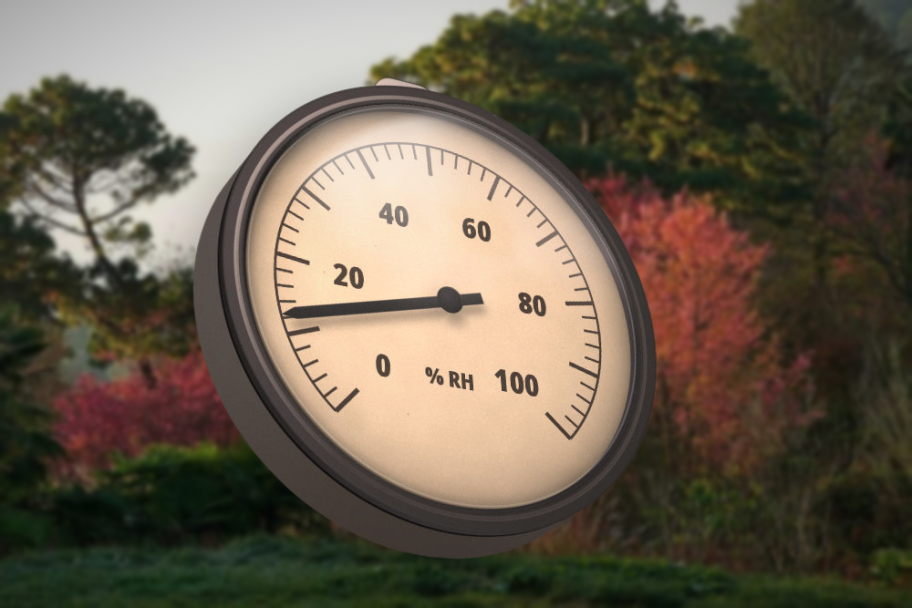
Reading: **12** %
